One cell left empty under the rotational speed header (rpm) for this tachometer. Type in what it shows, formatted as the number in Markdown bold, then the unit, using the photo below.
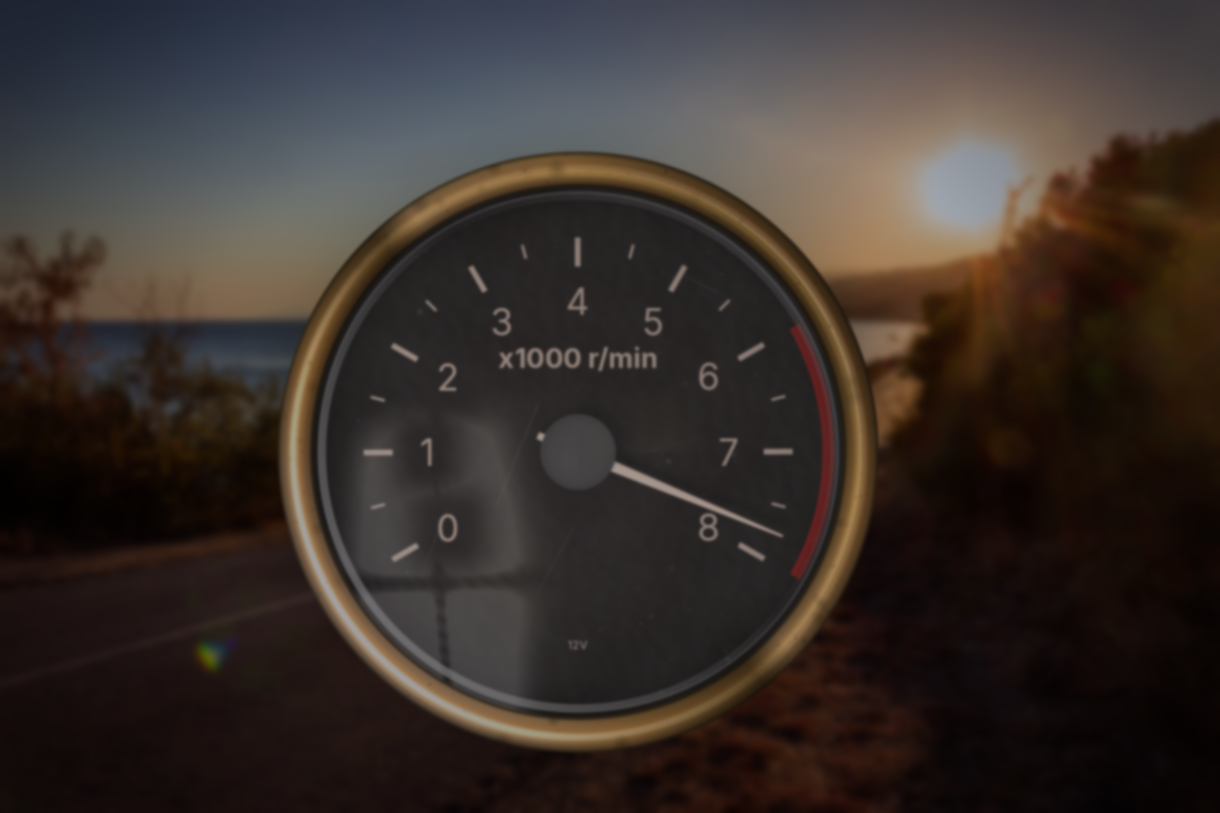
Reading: **7750** rpm
